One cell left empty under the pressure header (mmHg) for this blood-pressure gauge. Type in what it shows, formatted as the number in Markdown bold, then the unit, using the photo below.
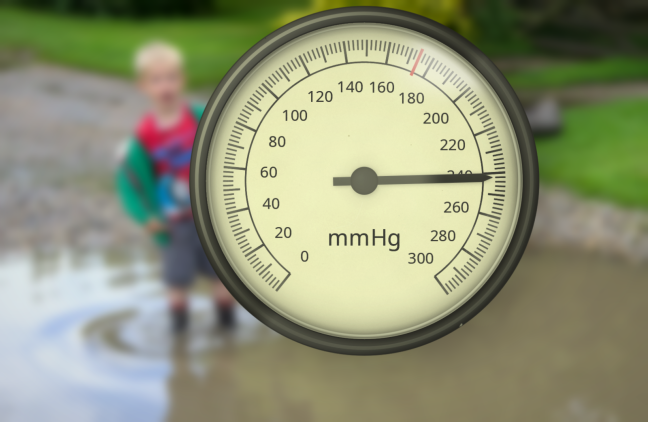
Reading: **242** mmHg
